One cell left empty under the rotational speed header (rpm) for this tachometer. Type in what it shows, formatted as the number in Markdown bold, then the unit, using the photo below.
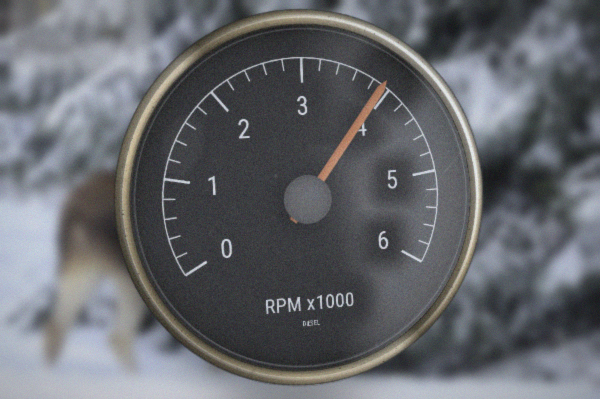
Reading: **3900** rpm
